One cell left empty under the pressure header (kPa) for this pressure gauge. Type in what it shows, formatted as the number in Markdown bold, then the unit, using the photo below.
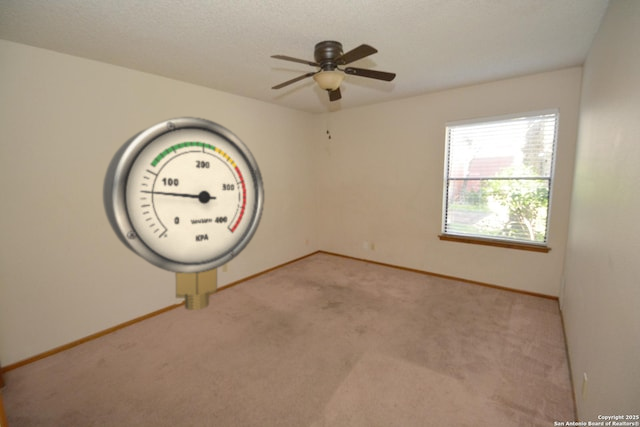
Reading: **70** kPa
